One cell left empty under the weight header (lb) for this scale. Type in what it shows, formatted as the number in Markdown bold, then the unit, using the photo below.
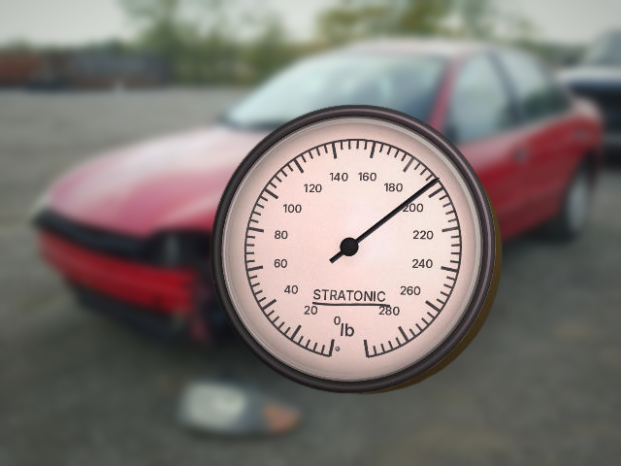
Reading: **196** lb
